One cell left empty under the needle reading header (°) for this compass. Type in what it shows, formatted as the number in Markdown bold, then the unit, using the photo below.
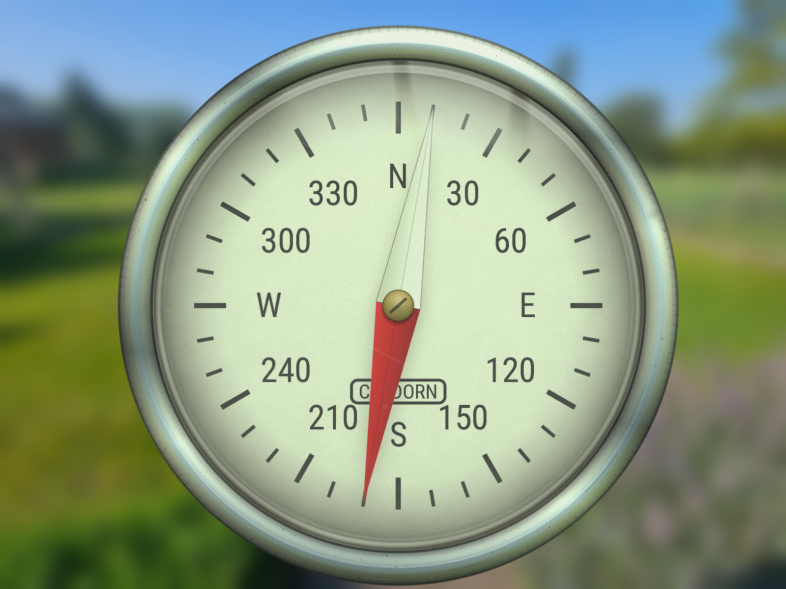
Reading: **190** °
